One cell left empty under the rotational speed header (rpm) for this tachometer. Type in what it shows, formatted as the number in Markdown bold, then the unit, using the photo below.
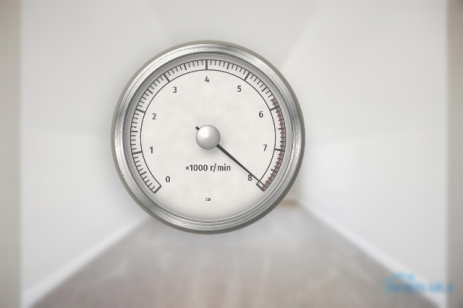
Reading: **7900** rpm
